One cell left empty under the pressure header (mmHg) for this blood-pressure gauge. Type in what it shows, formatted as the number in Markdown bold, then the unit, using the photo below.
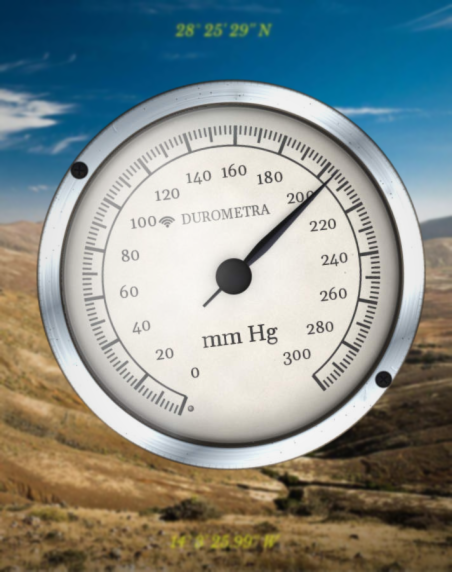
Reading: **204** mmHg
